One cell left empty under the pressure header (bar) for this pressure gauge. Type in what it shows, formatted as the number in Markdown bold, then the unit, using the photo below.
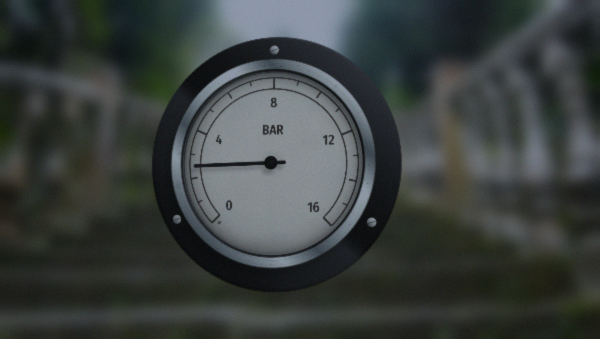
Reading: **2.5** bar
